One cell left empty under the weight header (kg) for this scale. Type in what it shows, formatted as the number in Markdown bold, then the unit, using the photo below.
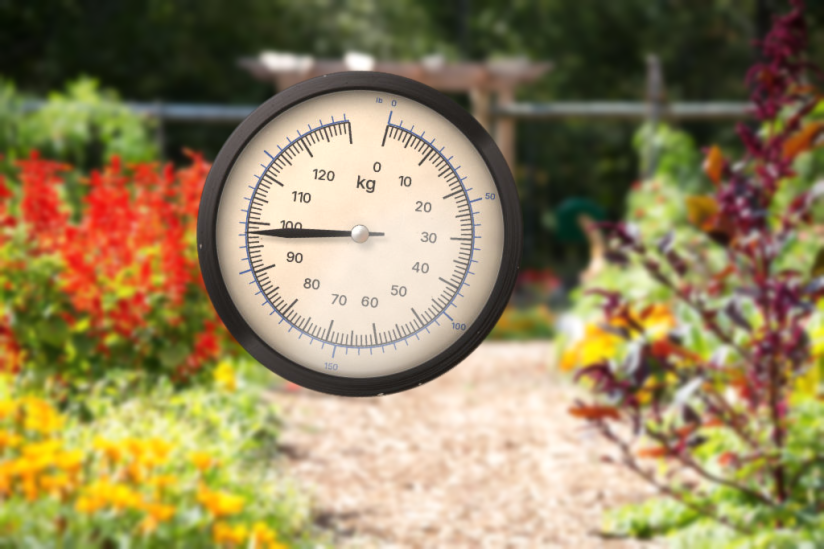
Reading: **98** kg
